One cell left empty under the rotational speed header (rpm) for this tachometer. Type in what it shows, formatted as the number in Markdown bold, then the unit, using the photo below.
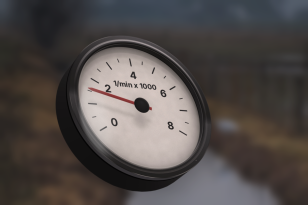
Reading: **1500** rpm
